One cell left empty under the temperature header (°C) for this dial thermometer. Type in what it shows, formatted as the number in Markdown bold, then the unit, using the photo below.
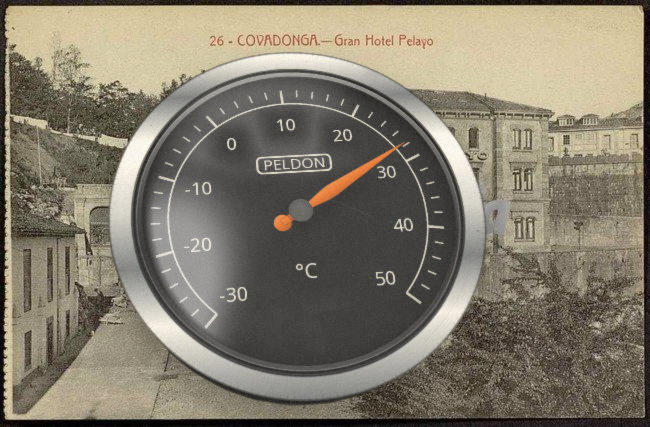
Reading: **28** °C
